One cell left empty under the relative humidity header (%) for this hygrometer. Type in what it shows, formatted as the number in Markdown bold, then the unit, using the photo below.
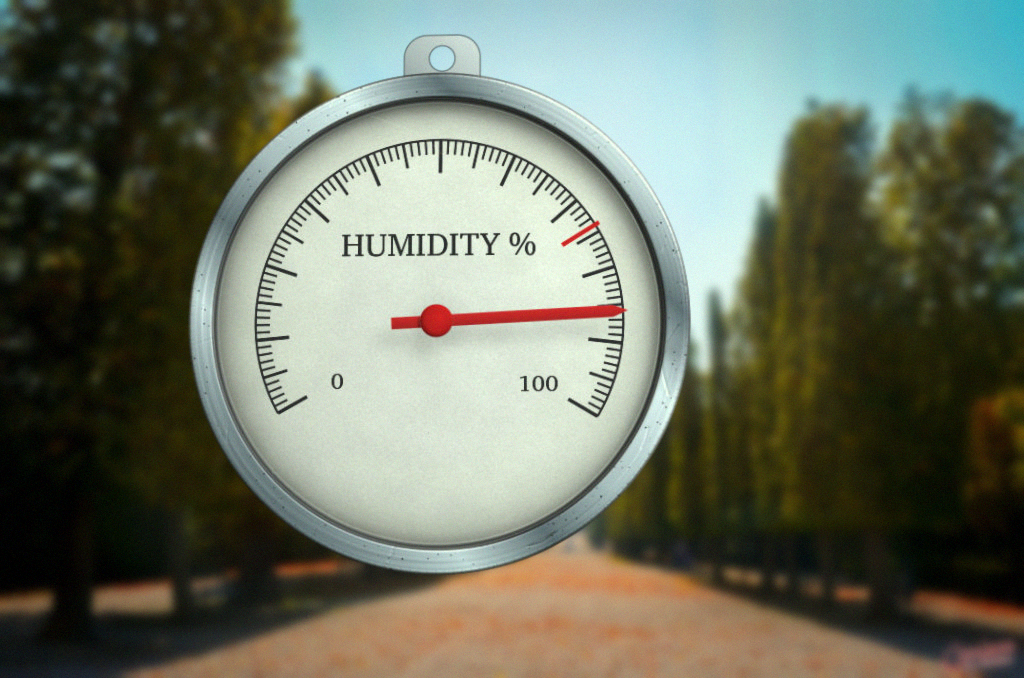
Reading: **86** %
